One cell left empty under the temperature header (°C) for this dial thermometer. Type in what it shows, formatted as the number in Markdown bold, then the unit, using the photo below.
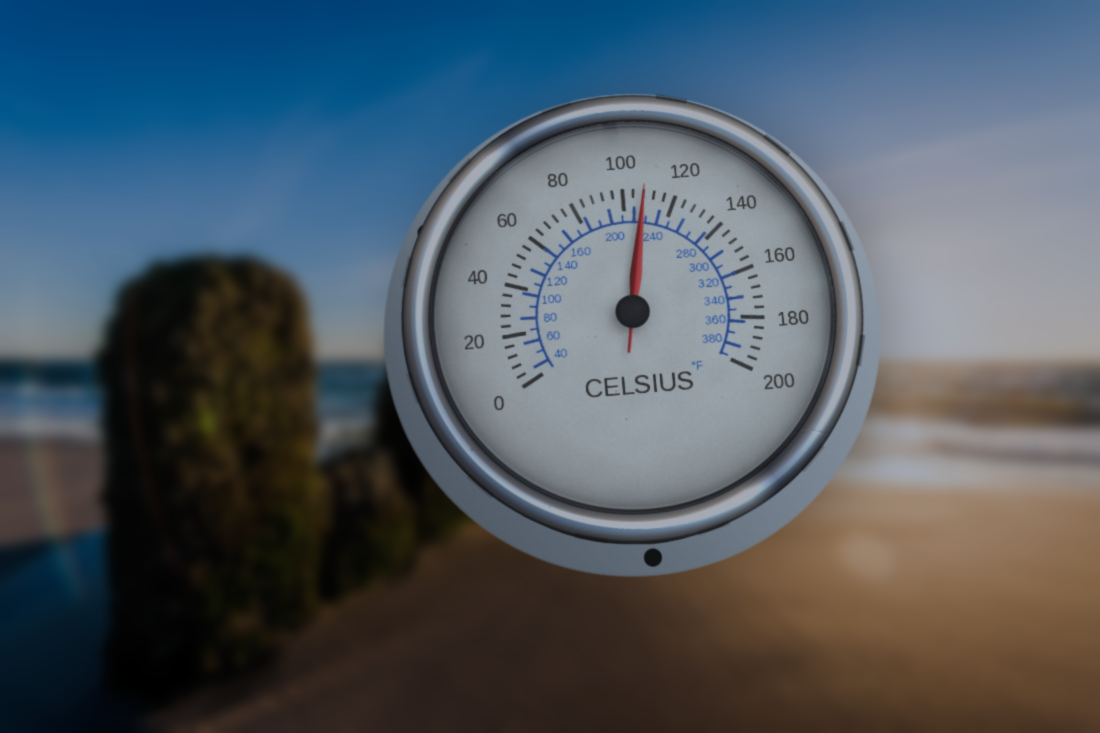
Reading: **108** °C
